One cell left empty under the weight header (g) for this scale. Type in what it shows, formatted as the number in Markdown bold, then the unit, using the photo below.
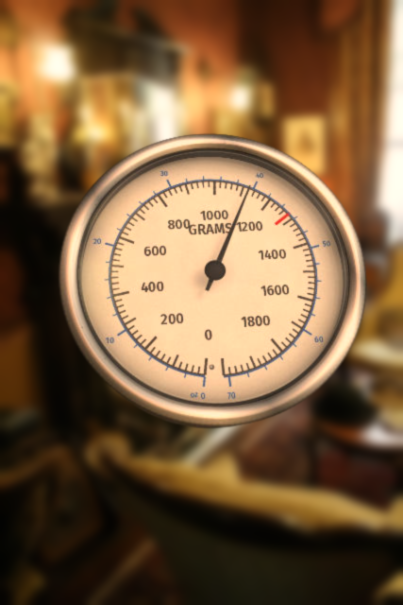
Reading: **1120** g
